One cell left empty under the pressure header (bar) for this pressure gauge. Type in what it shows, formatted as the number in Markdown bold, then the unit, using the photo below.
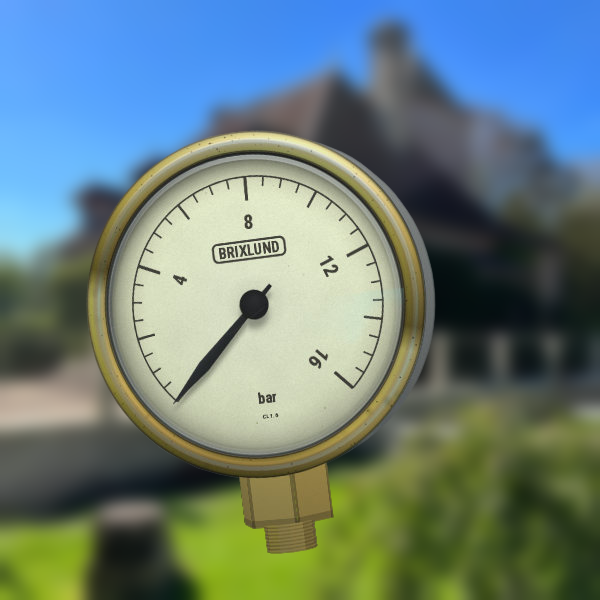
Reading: **0** bar
